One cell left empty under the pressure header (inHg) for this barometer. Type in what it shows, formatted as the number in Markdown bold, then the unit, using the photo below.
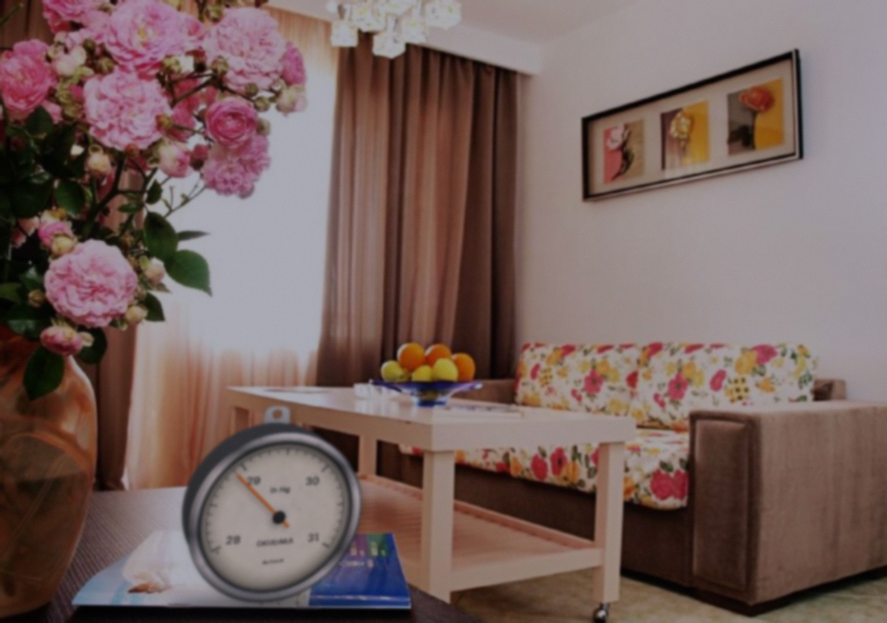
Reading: **28.9** inHg
